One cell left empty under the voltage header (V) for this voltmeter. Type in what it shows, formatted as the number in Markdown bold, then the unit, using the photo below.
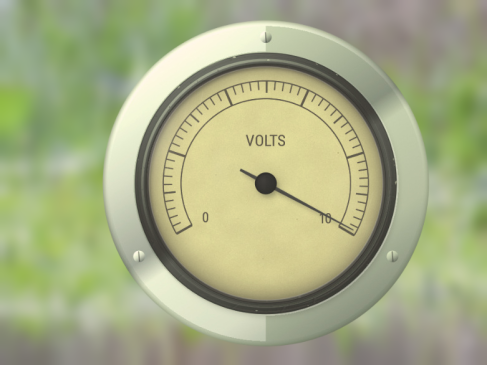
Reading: **9.9** V
